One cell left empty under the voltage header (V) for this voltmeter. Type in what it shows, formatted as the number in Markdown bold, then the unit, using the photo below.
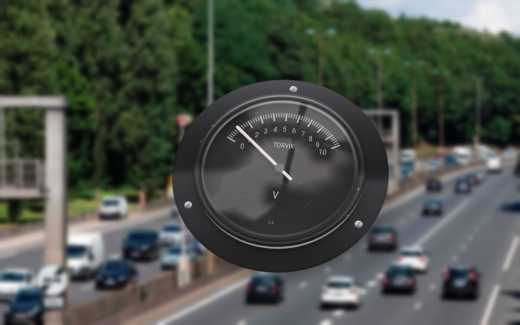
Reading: **1** V
